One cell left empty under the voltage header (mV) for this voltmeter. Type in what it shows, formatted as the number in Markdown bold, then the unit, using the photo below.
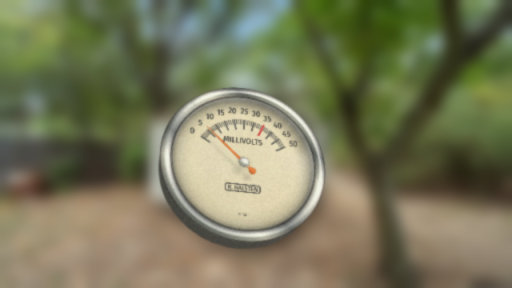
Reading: **5** mV
